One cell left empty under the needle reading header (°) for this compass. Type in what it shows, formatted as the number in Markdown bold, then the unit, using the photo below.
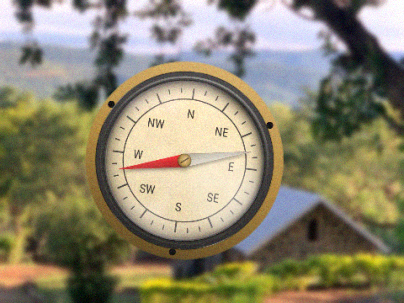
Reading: **255** °
